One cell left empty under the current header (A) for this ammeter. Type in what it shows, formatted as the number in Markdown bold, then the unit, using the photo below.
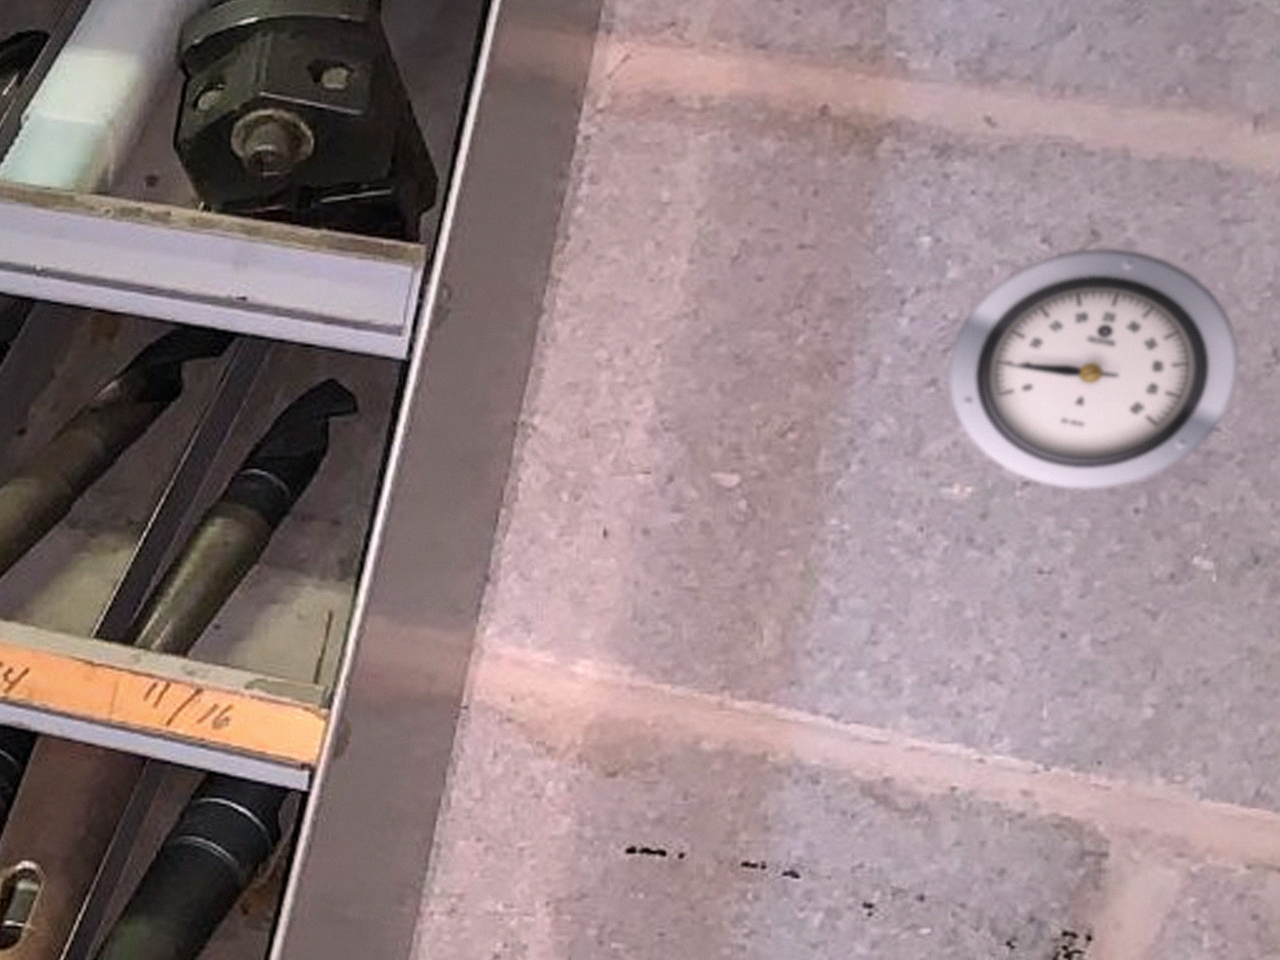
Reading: **5** A
